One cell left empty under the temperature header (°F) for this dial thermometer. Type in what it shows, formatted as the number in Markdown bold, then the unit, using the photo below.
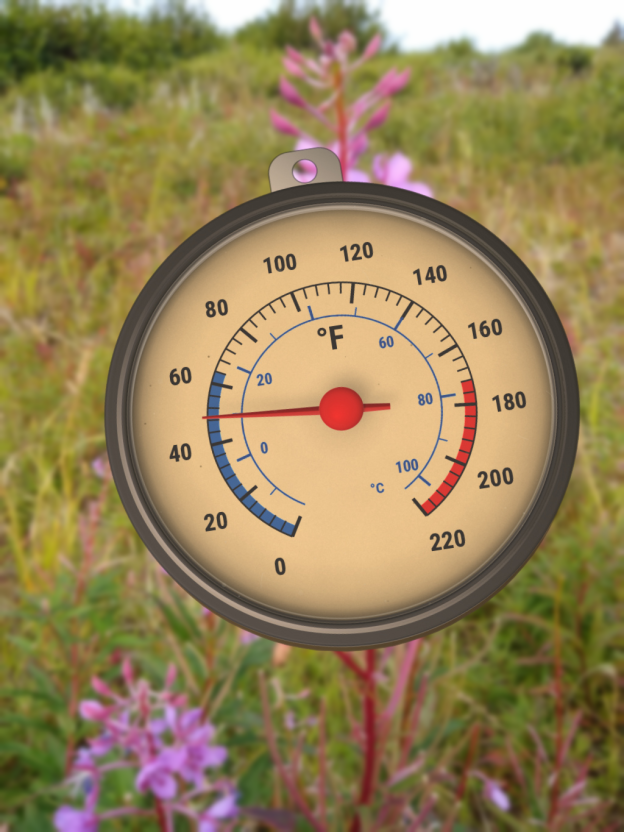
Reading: **48** °F
